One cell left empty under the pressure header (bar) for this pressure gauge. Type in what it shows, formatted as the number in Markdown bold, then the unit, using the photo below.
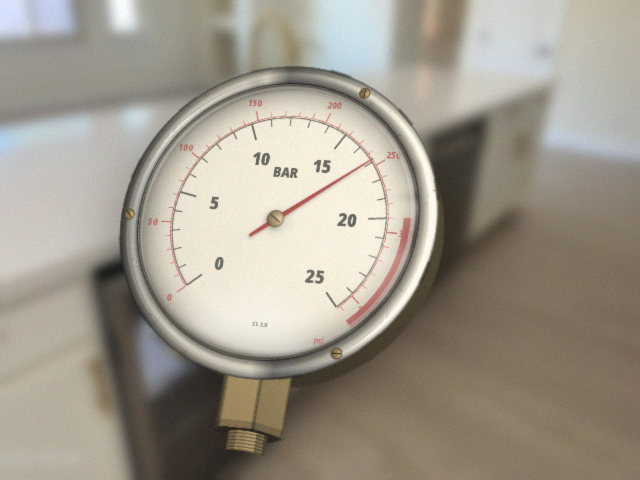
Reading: **17** bar
